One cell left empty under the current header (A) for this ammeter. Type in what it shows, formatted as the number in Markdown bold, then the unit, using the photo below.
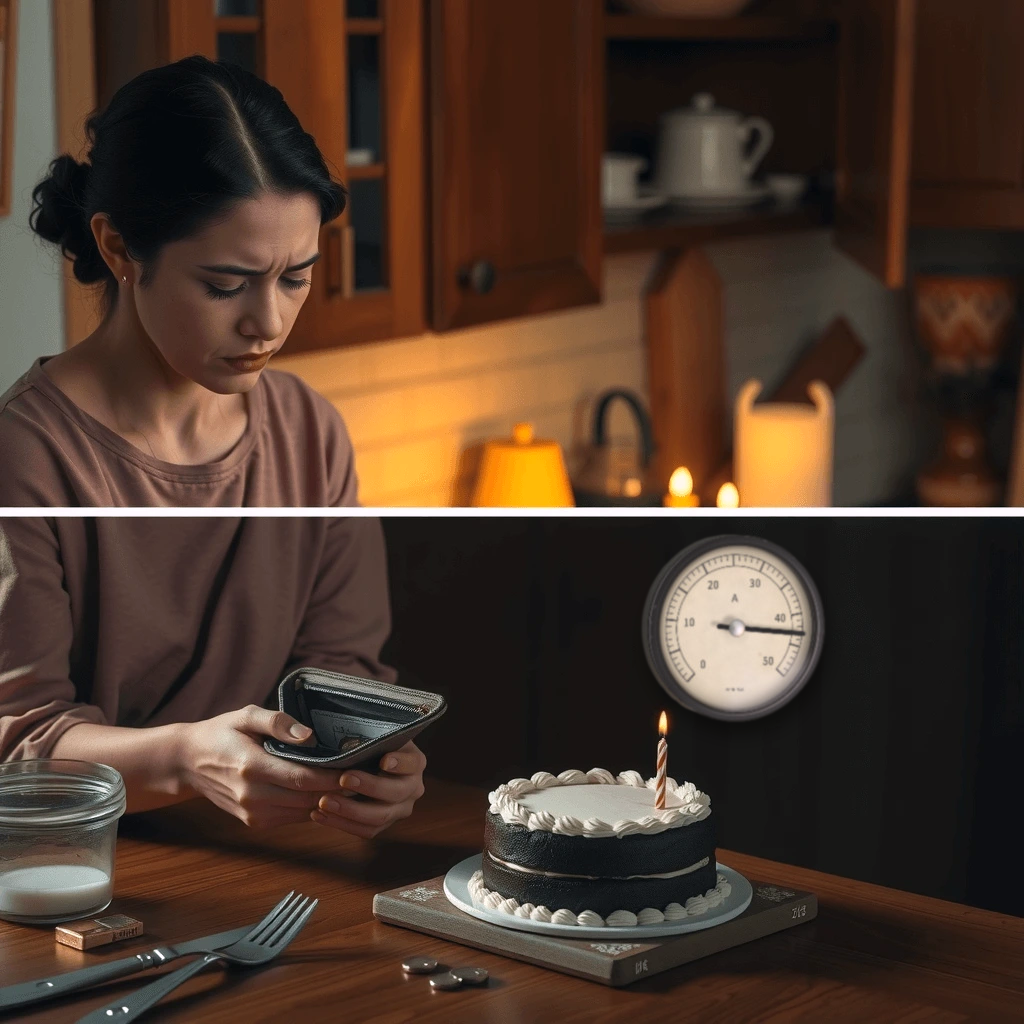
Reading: **43** A
